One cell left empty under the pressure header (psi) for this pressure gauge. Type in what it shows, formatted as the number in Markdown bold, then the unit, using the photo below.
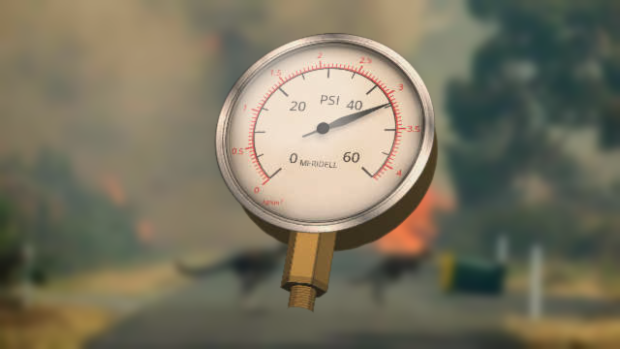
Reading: **45** psi
